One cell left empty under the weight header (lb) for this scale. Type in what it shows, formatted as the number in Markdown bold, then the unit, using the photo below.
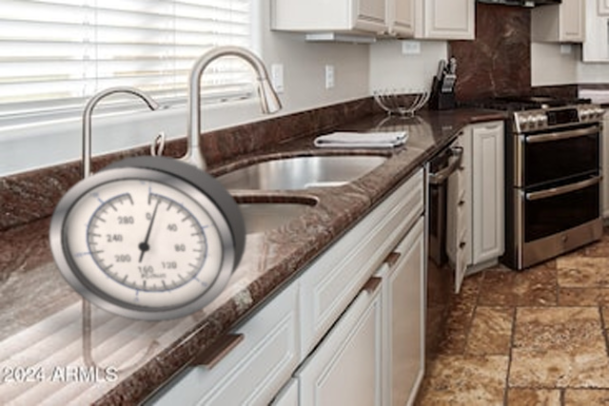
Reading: **10** lb
